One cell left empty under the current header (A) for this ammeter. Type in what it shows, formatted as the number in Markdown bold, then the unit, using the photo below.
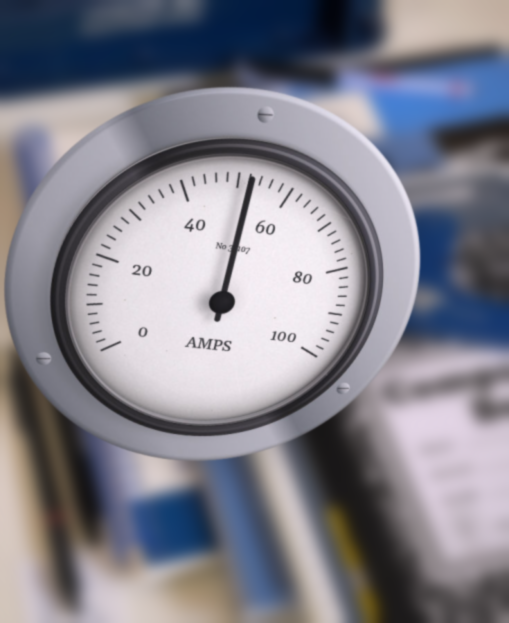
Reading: **52** A
